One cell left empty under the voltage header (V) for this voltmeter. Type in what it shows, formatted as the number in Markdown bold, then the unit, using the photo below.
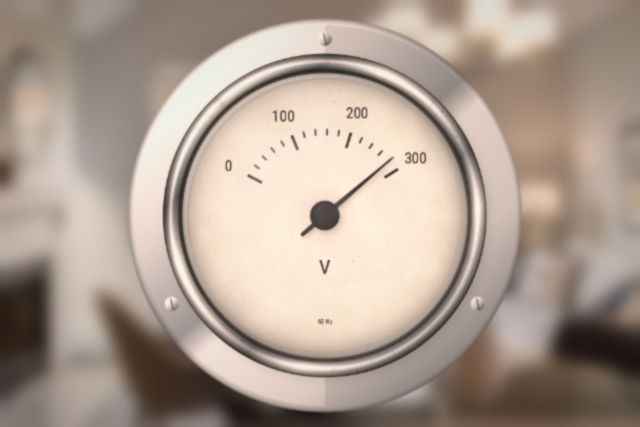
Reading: **280** V
